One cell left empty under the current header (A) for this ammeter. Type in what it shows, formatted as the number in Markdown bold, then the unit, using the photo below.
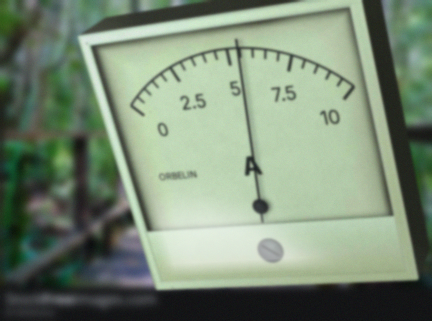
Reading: **5.5** A
